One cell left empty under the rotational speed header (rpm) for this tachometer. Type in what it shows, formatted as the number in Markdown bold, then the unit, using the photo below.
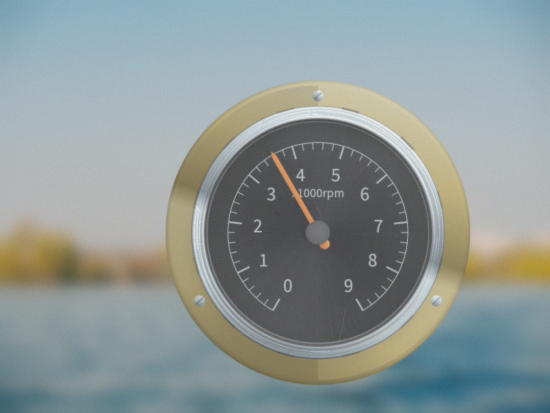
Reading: **3600** rpm
